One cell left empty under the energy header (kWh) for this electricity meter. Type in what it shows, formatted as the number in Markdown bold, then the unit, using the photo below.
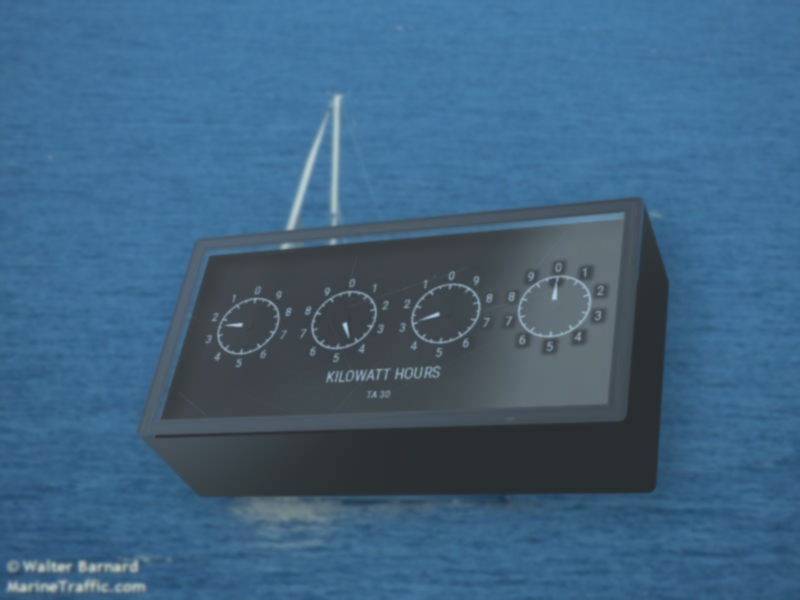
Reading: **2430** kWh
